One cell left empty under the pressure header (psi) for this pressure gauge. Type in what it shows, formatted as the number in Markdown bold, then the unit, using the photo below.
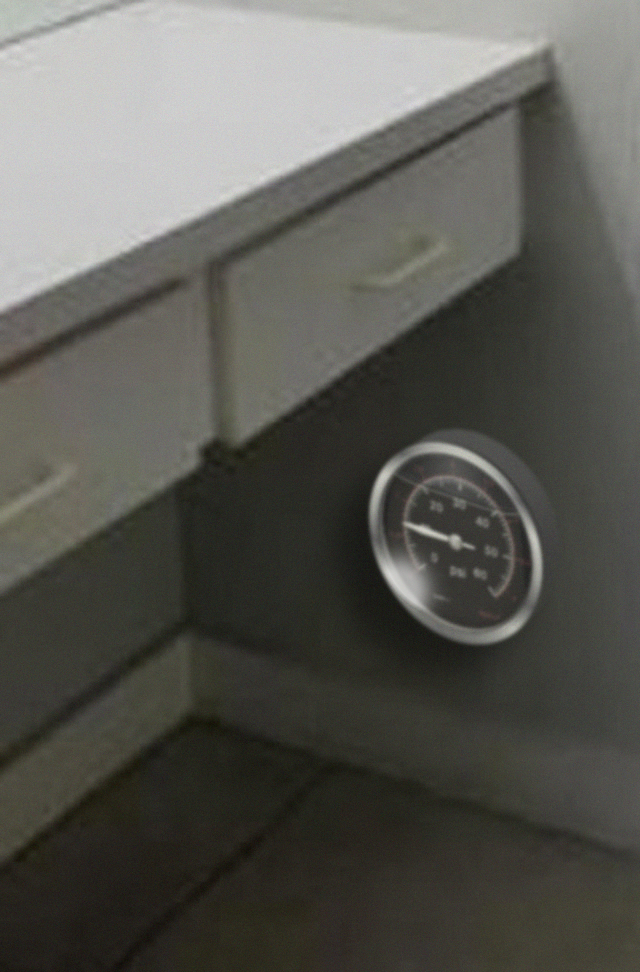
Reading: **10** psi
